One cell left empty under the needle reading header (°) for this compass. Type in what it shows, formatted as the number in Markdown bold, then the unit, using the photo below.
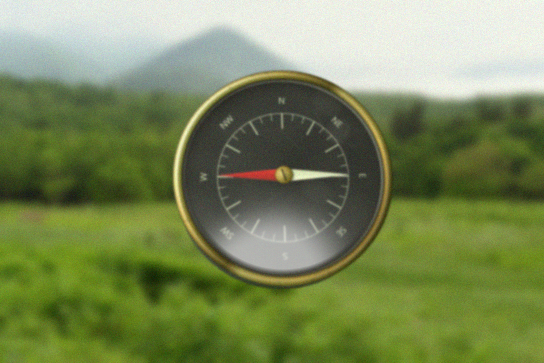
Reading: **270** °
